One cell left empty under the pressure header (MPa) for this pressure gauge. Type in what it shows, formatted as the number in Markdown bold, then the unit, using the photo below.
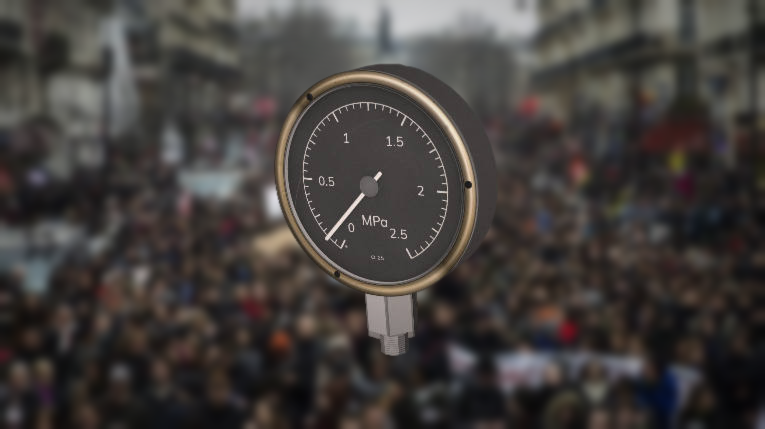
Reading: **0.1** MPa
